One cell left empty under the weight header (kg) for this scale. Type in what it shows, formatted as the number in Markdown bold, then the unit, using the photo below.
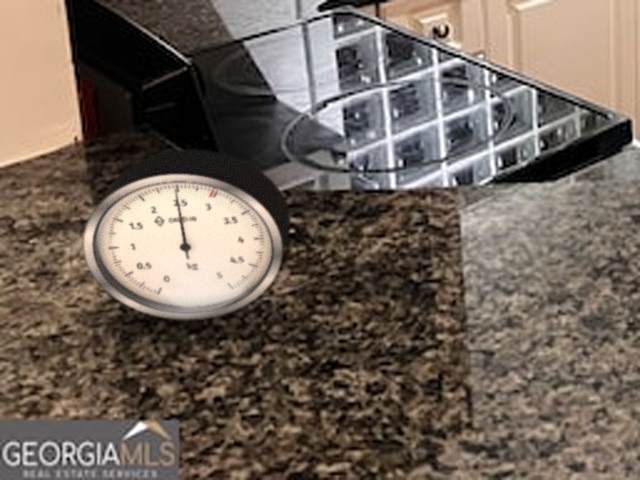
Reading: **2.5** kg
